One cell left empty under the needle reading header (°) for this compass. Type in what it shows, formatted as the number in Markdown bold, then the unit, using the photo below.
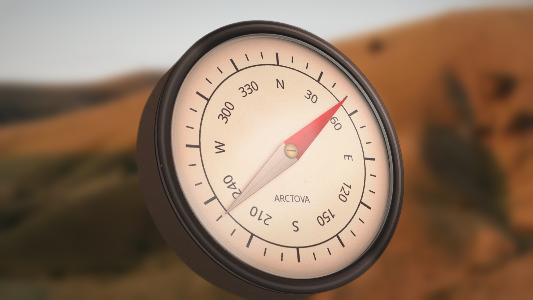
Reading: **50** °
